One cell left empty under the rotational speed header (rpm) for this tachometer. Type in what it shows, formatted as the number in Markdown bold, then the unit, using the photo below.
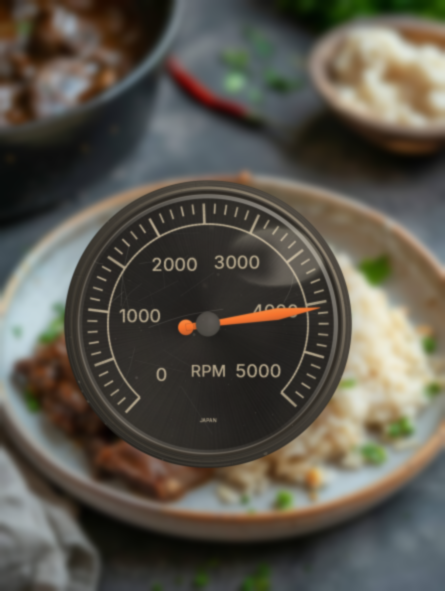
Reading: **4050** rpm
